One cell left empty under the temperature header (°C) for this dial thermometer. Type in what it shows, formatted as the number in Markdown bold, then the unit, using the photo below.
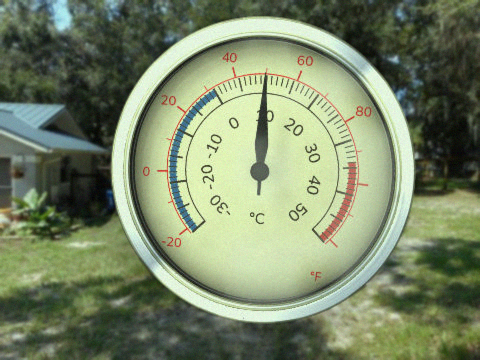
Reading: **10** °C
